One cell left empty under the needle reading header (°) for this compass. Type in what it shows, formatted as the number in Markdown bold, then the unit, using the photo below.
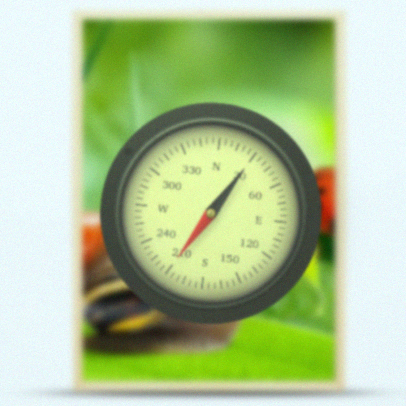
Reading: **210** °
